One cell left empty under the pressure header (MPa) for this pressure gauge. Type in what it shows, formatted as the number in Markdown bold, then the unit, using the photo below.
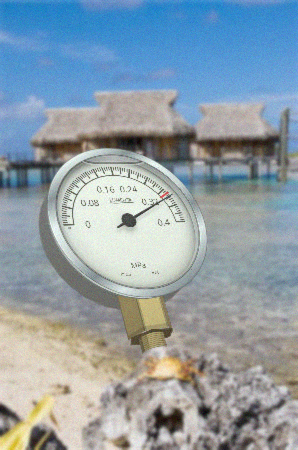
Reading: **0.34** MPa
